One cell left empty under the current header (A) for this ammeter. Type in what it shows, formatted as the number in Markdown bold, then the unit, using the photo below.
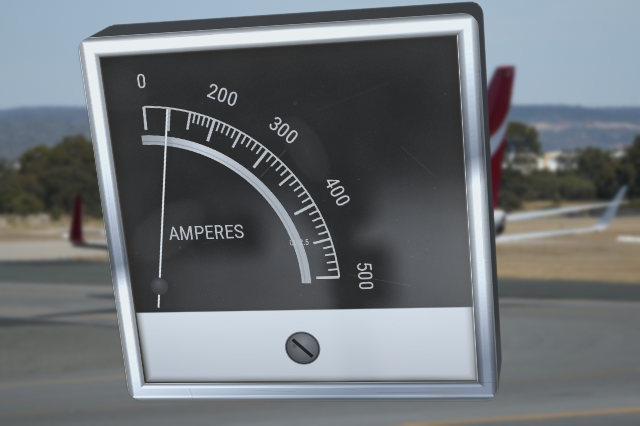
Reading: **100** A
